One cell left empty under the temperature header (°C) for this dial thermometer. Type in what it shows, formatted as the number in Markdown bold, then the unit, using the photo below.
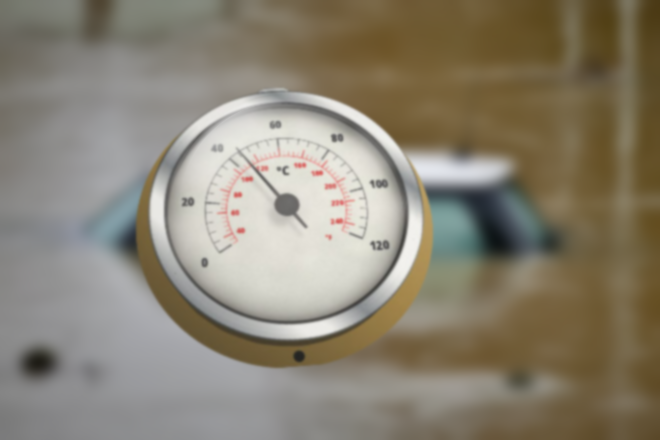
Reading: **44** °C
